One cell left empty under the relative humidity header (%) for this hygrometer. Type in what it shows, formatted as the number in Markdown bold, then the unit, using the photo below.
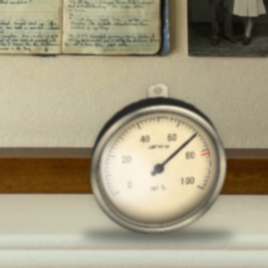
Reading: **70** %
